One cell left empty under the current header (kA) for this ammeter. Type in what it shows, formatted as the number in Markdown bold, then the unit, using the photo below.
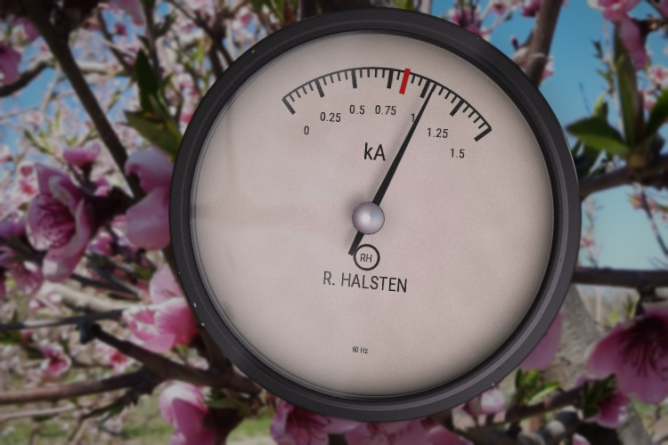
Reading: **1.05** kA
